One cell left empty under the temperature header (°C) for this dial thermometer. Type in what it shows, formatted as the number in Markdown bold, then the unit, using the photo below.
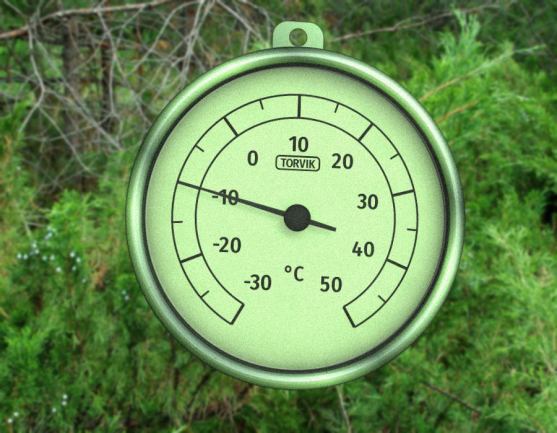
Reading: **-10** °C
